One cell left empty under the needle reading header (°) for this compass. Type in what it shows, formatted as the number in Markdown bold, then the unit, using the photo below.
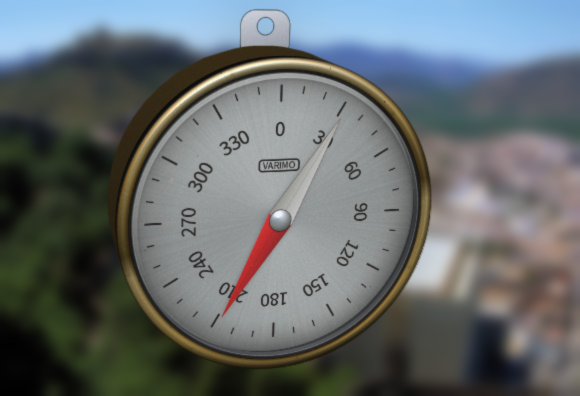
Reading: **210** °
